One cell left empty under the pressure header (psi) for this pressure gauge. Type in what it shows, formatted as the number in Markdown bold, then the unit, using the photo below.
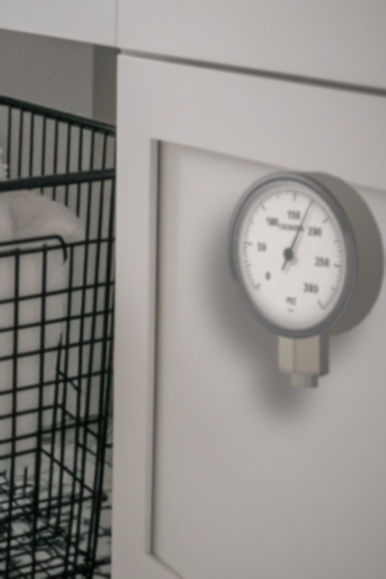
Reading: **175** psi
